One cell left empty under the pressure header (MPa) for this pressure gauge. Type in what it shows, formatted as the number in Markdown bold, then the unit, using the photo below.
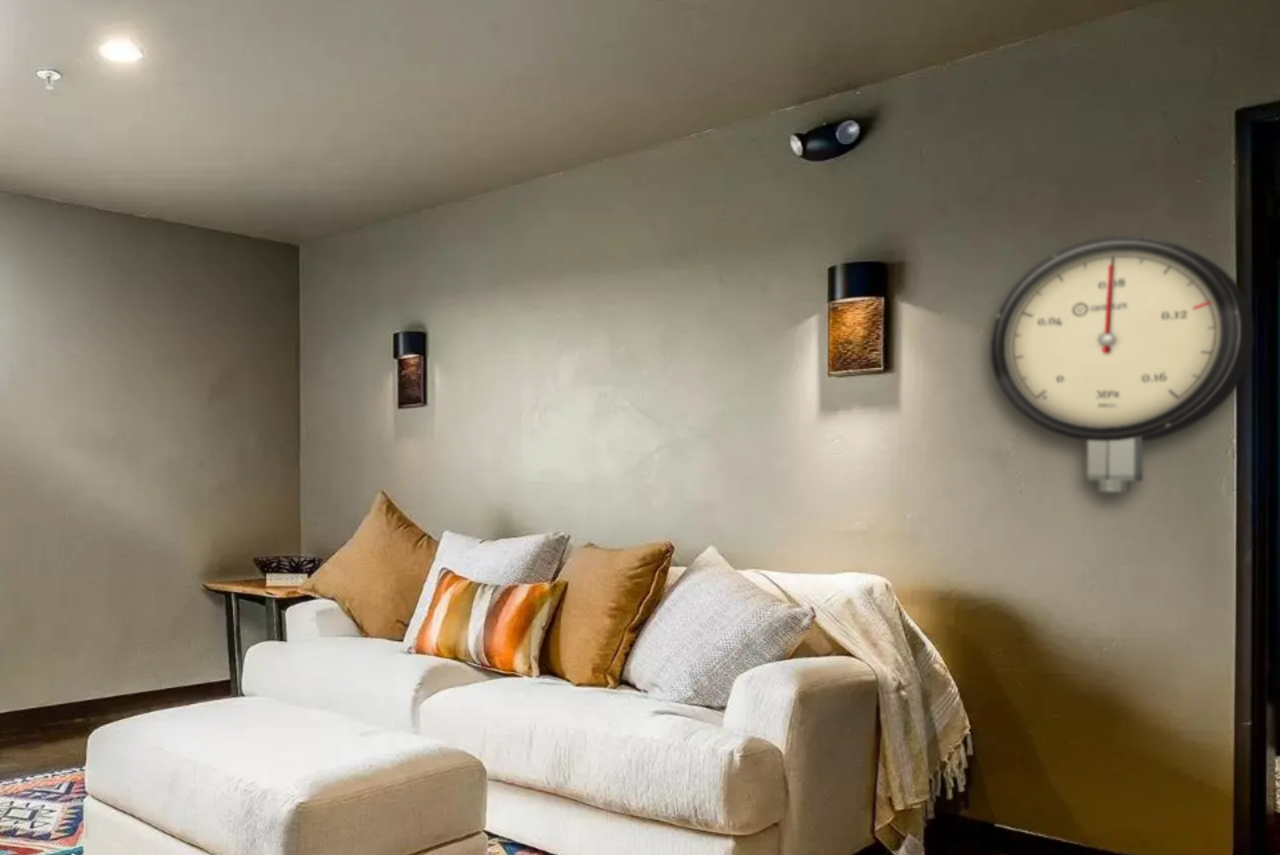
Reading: **0.08** MPa
